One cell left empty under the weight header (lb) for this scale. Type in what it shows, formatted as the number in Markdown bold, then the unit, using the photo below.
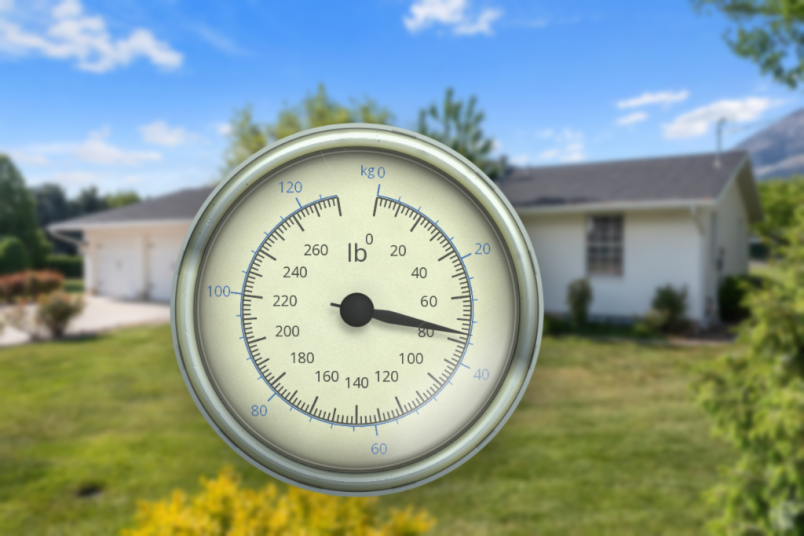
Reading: **76** lb
